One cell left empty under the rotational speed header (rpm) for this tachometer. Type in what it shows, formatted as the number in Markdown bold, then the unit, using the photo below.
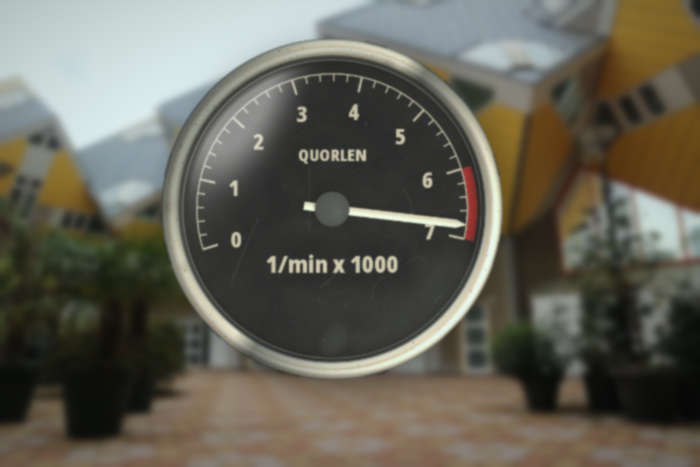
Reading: **6800** rpm
